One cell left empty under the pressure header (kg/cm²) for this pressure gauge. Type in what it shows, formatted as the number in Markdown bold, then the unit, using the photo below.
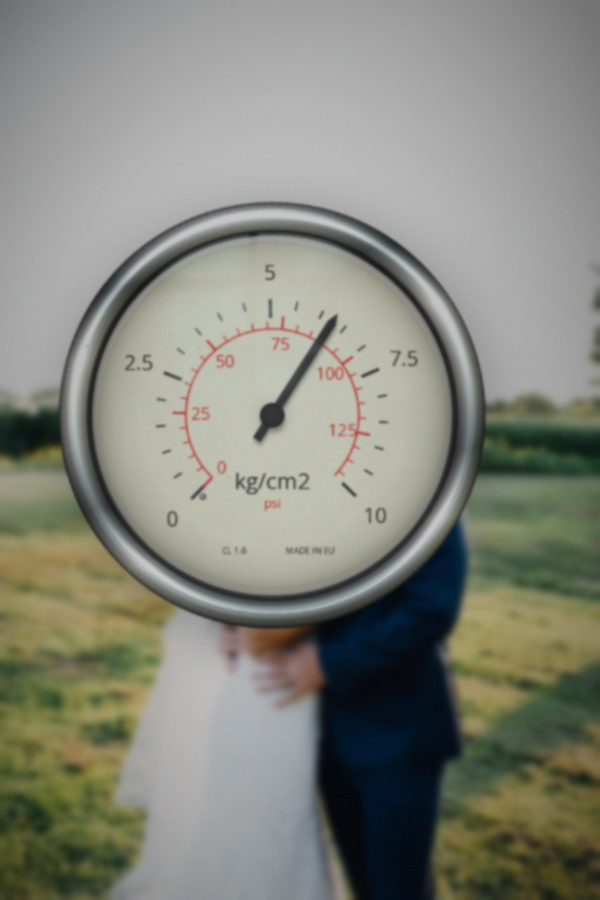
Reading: **6.25** kg/cm²
